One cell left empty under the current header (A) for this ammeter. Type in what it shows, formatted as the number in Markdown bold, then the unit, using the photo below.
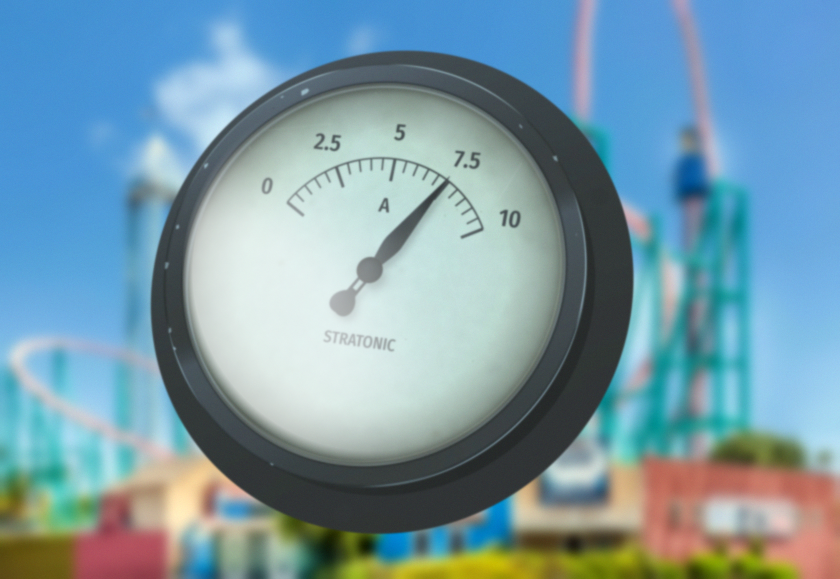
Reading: **7.5** A
